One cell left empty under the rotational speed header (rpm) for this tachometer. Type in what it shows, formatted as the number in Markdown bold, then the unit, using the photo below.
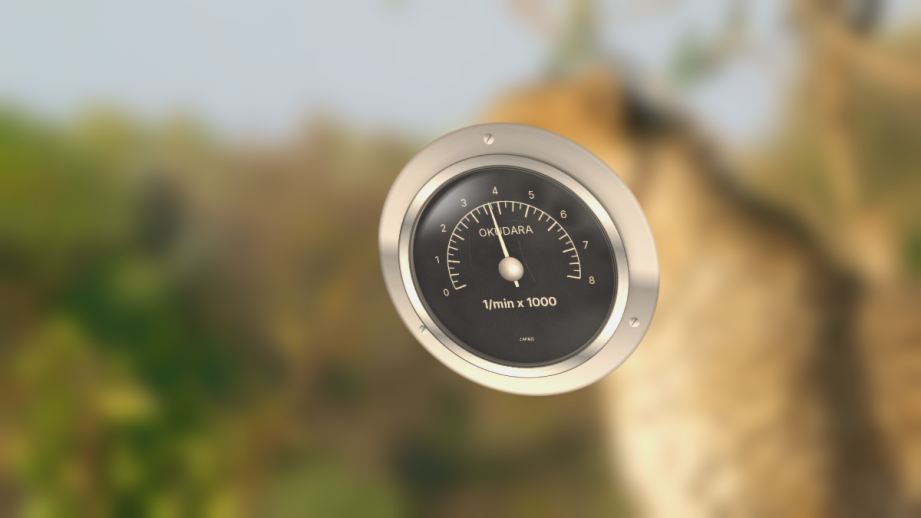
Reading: **3750** rpm
